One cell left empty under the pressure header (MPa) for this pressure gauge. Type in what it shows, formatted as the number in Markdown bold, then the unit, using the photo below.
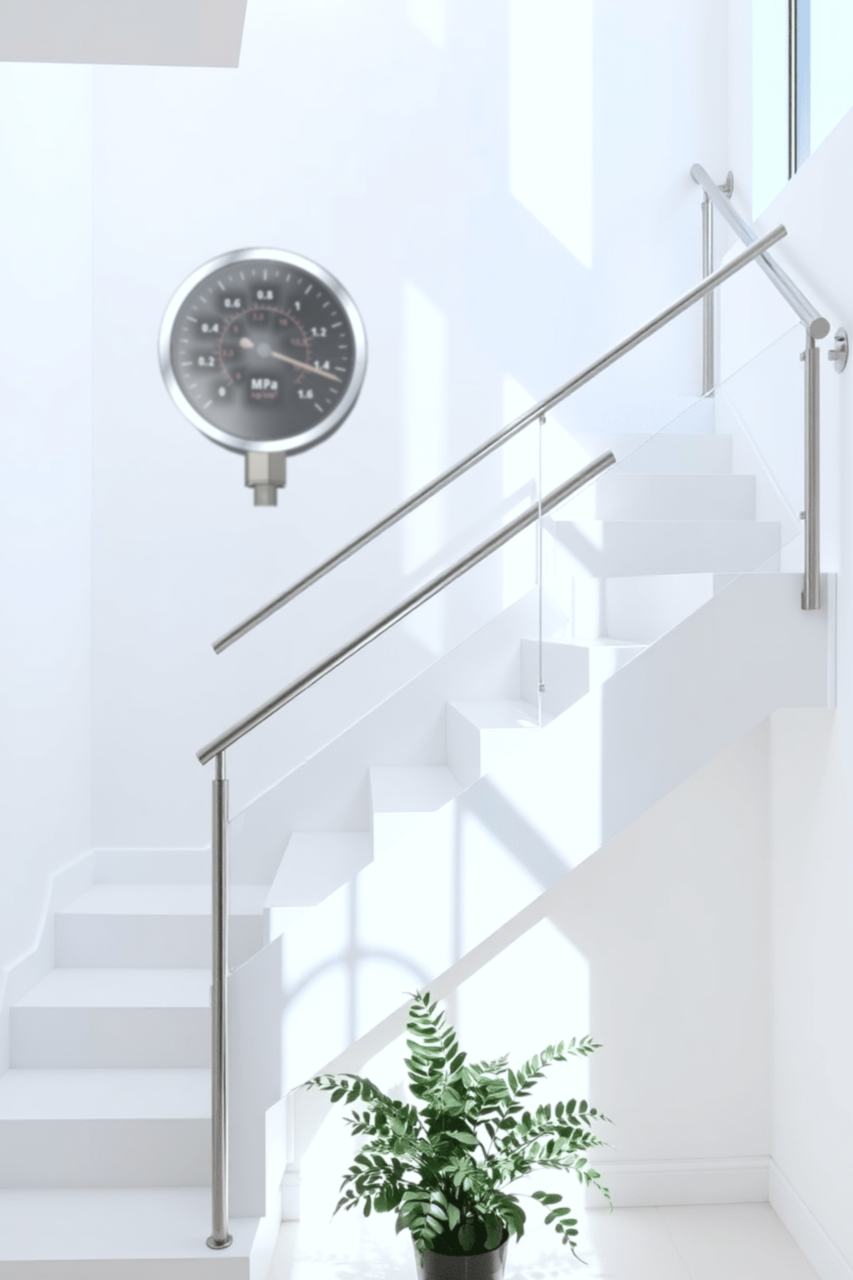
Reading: **1.45** MPa
